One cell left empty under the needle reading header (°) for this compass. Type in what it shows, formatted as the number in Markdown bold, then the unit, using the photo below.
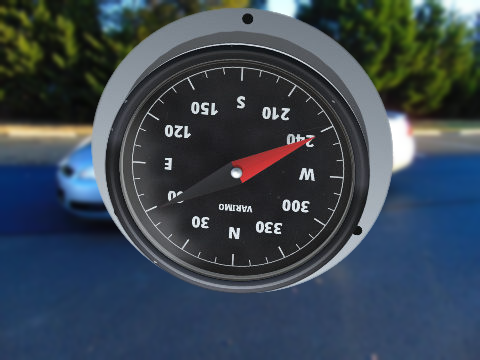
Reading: **240** °
